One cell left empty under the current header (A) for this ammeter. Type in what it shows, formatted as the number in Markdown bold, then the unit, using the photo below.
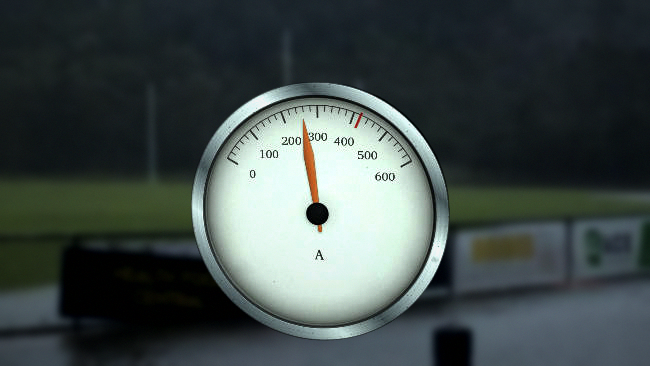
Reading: **260** A
